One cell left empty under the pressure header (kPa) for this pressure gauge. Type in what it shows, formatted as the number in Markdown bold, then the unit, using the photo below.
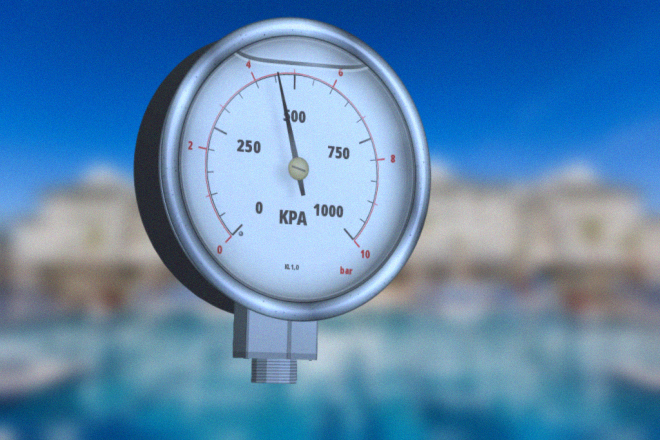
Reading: **450** kPa
